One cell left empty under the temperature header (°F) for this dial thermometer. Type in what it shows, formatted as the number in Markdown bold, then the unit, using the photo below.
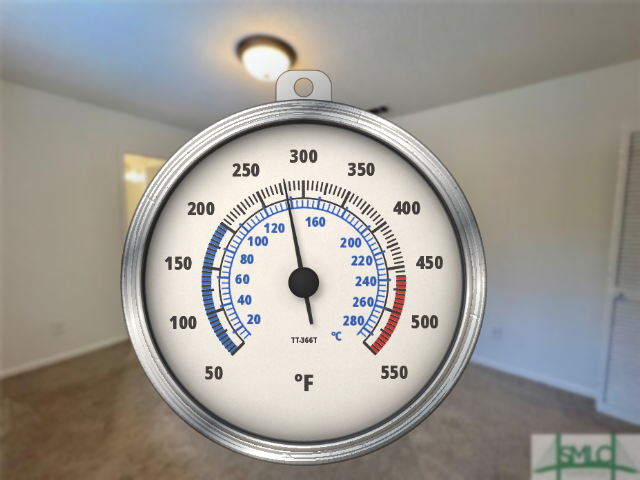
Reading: **280** °F
